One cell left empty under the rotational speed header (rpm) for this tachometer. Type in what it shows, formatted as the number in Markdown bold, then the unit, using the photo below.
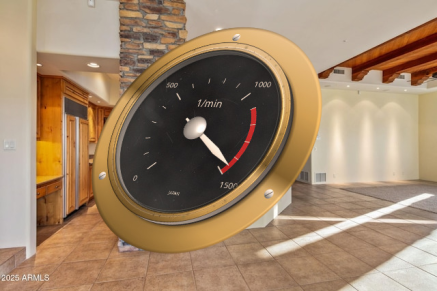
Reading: **1450** rpm
